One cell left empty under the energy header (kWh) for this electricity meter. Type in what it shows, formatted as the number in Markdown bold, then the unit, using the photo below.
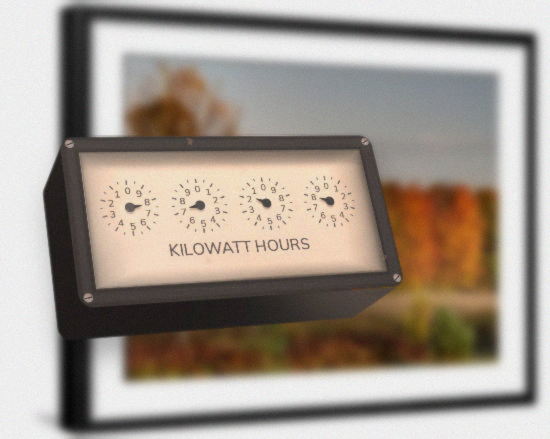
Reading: **7718** kWh
